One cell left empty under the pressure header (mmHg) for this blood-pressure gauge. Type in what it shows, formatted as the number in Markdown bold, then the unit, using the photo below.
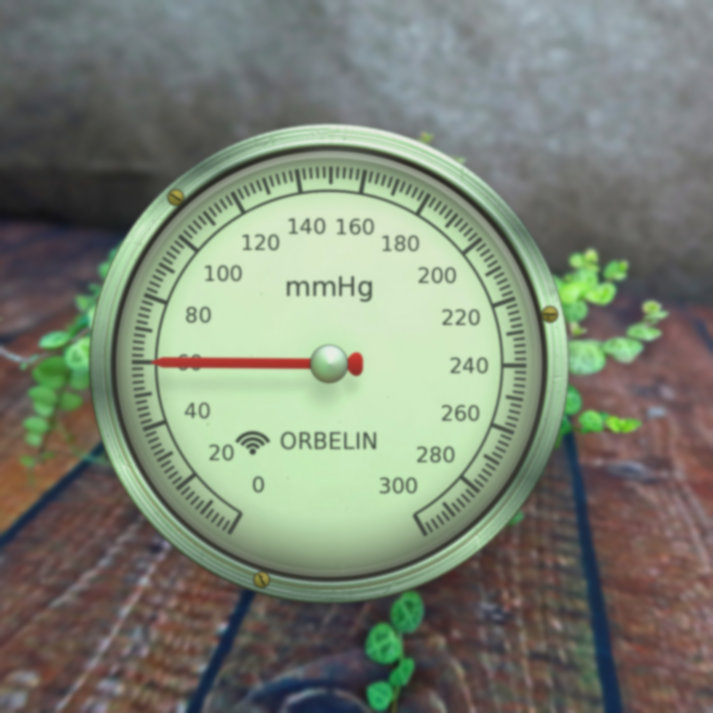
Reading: **60** mmHg
